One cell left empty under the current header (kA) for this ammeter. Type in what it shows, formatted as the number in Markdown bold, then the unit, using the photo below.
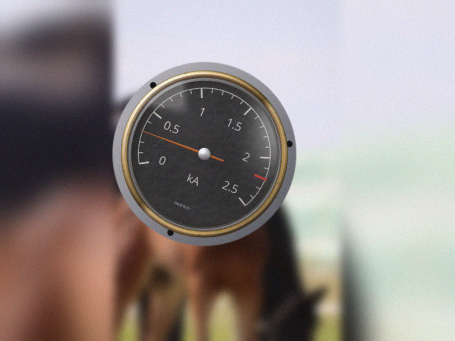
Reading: **0.3** kA
